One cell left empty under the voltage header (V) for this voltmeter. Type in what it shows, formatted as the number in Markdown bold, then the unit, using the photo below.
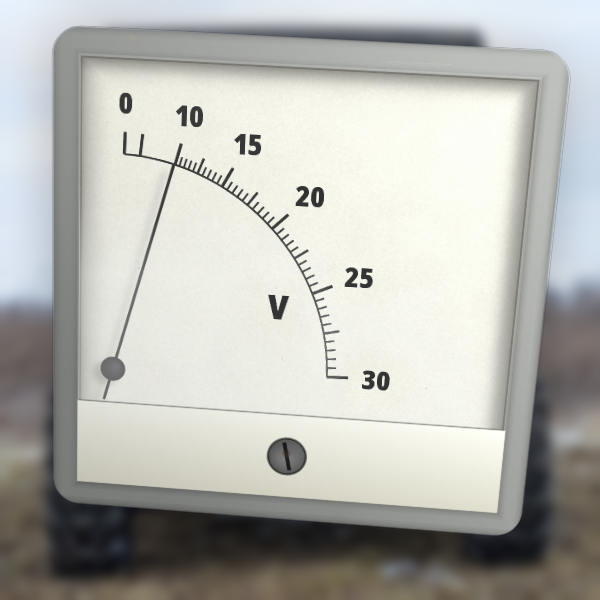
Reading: **10** V
